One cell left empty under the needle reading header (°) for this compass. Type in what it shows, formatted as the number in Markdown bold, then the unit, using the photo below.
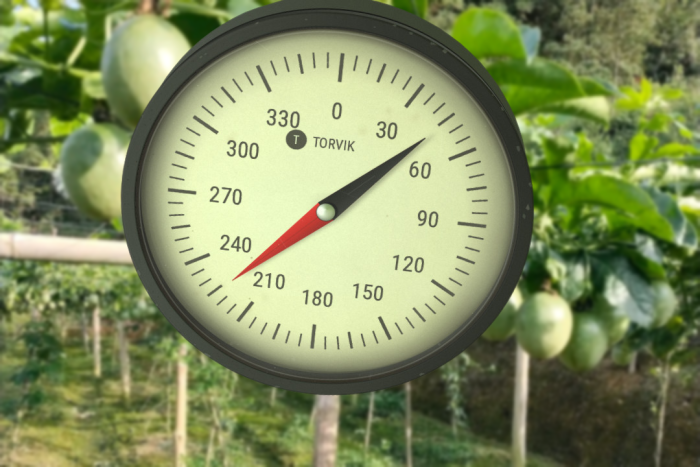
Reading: **225** °
